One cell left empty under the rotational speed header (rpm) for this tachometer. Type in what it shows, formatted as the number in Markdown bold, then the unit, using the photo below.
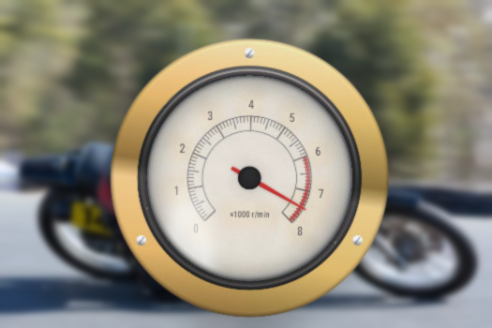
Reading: **7500** rpm
